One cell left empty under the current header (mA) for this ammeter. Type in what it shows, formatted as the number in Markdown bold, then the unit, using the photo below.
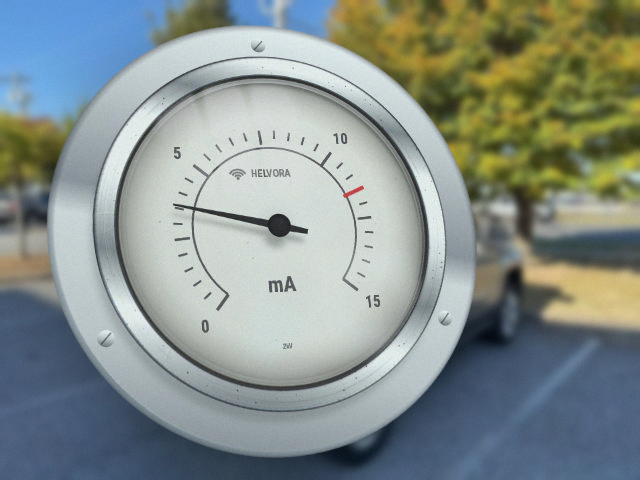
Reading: **3.5** mA
